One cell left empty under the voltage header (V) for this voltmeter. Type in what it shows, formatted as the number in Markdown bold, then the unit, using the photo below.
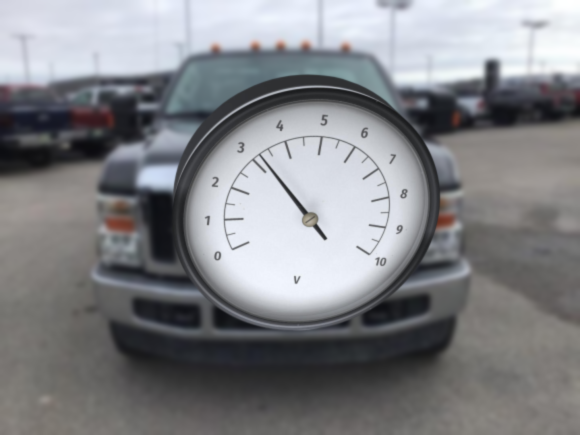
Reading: **3.25** V
